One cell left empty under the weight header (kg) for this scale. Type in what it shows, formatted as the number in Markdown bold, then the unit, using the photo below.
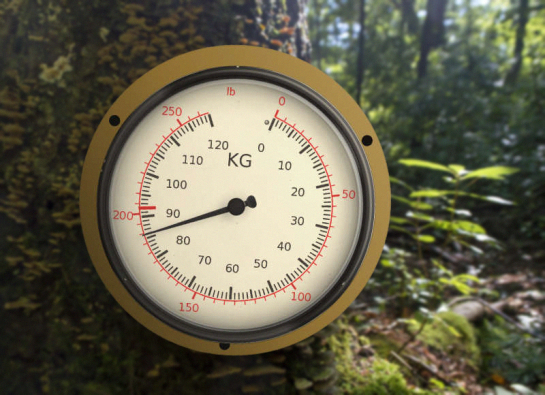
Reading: **86** kg
